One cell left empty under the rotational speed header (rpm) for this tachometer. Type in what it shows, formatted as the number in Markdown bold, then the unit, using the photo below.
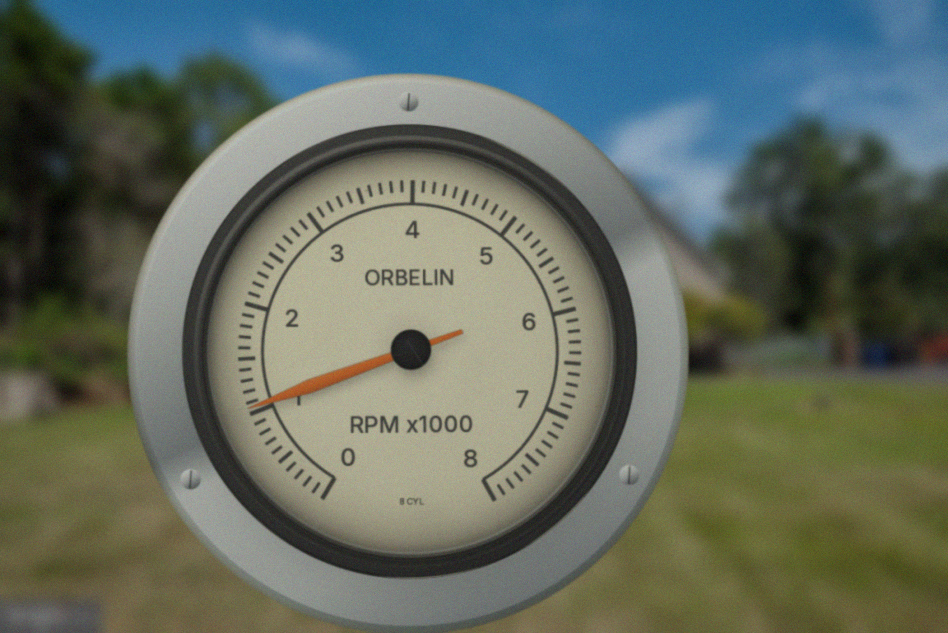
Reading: **1050** rpm
